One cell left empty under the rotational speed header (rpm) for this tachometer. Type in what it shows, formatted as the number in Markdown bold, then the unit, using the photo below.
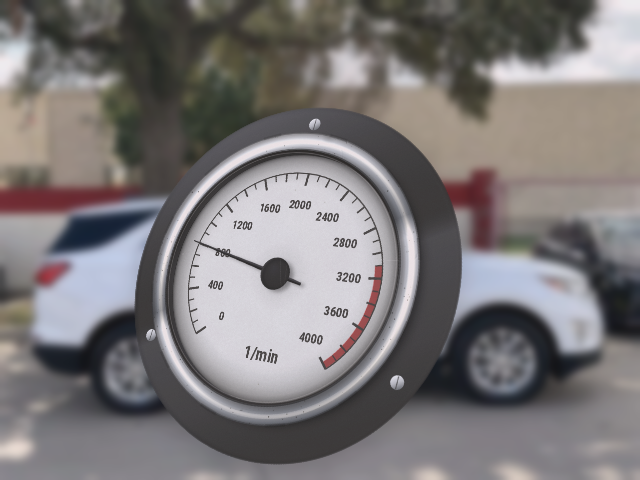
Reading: **800** rpm
